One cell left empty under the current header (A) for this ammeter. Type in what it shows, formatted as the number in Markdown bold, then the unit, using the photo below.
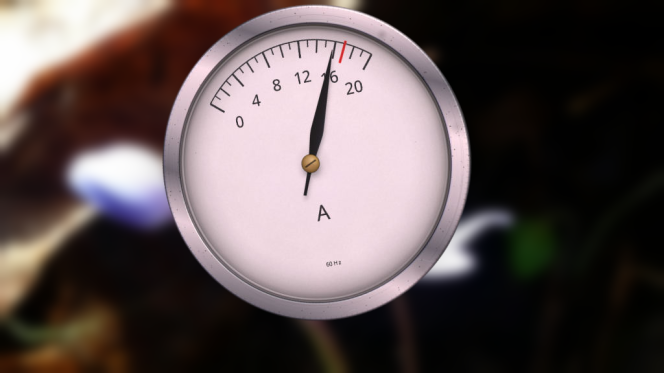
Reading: **16** A
